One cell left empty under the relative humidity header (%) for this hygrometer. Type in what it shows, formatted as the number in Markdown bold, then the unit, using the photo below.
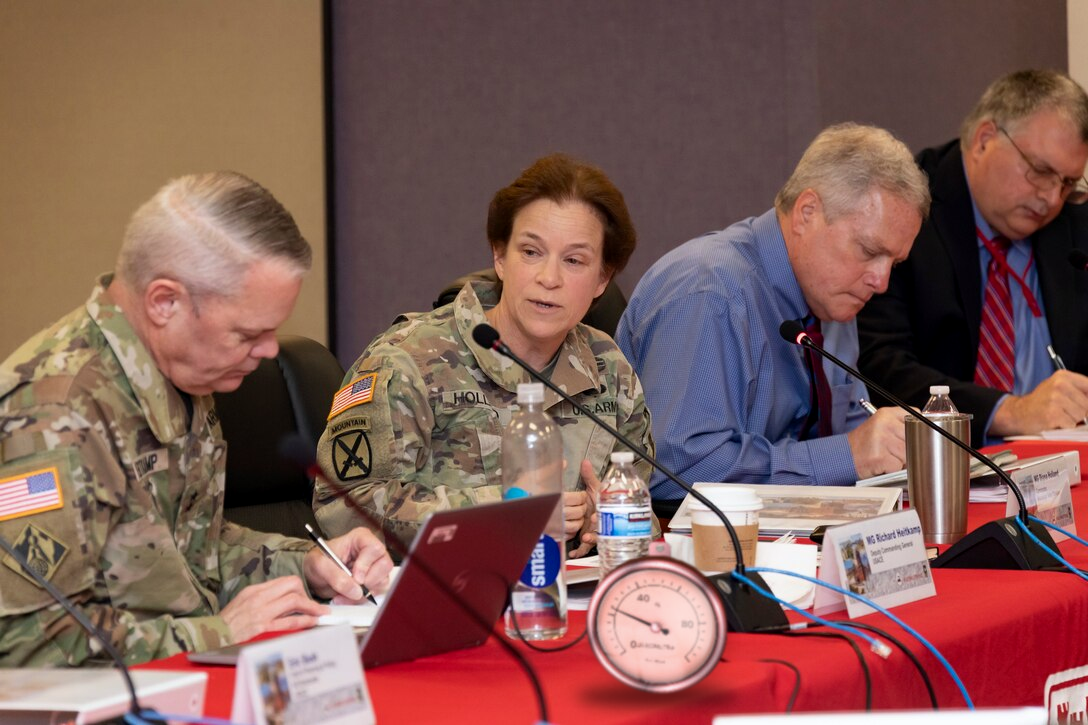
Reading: **24** %
